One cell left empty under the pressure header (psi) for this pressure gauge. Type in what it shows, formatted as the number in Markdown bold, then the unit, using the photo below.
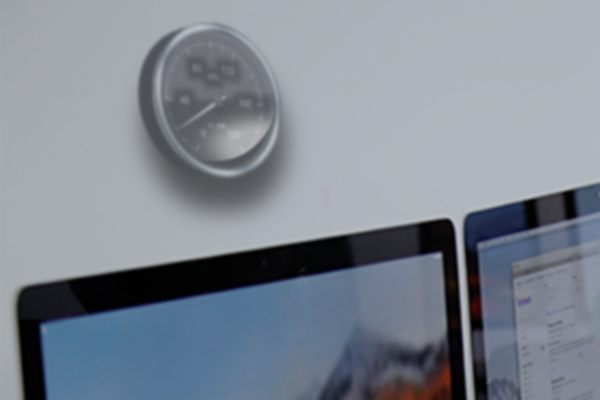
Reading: **20** psi
